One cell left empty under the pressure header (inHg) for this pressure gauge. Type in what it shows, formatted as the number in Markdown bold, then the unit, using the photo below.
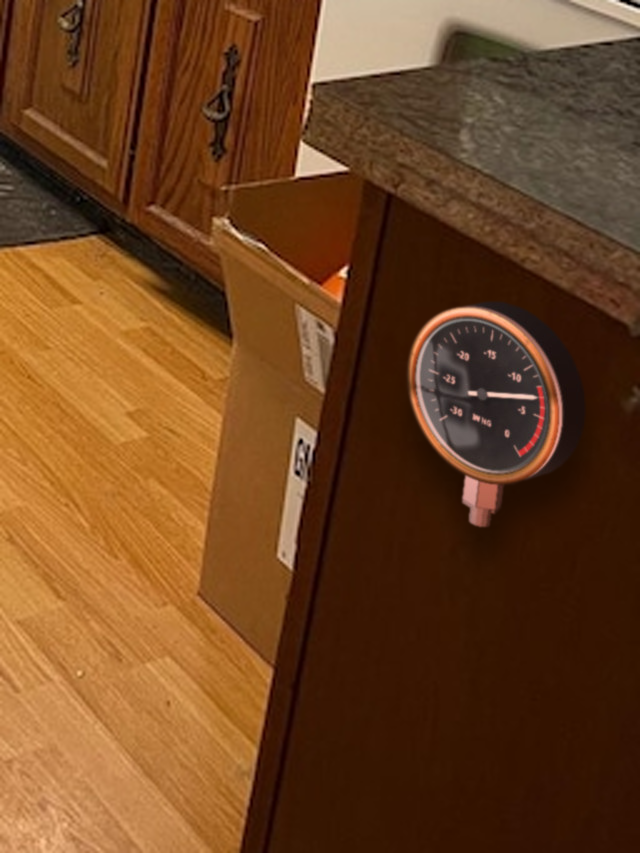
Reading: **-7** inHg
